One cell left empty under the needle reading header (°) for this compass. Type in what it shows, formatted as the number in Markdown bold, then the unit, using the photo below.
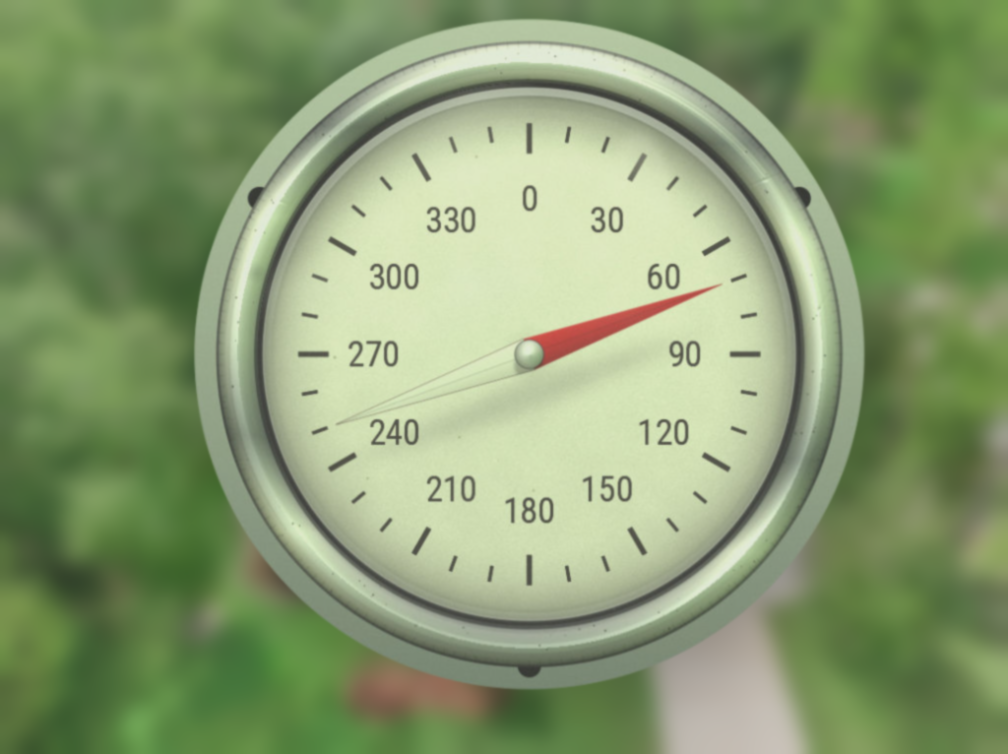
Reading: **70** °
